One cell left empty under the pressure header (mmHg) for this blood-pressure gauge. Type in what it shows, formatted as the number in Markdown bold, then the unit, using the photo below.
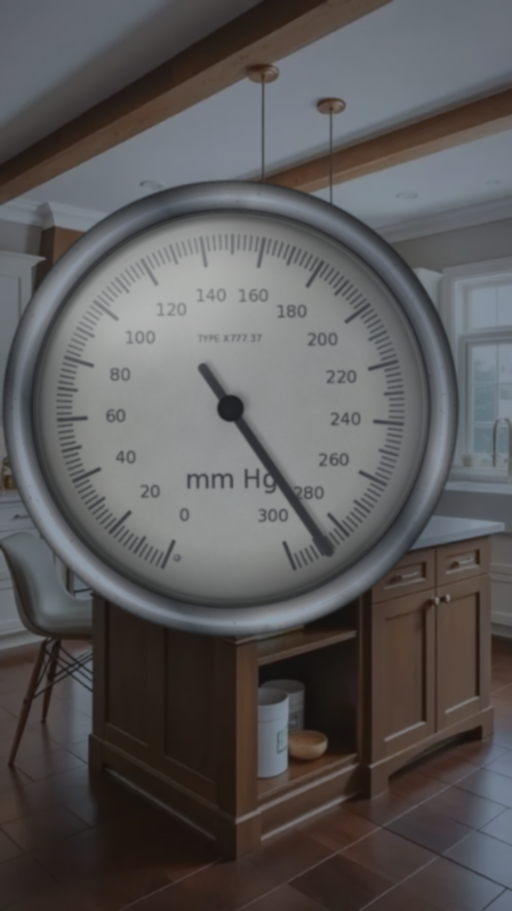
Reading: **288** mmHg
